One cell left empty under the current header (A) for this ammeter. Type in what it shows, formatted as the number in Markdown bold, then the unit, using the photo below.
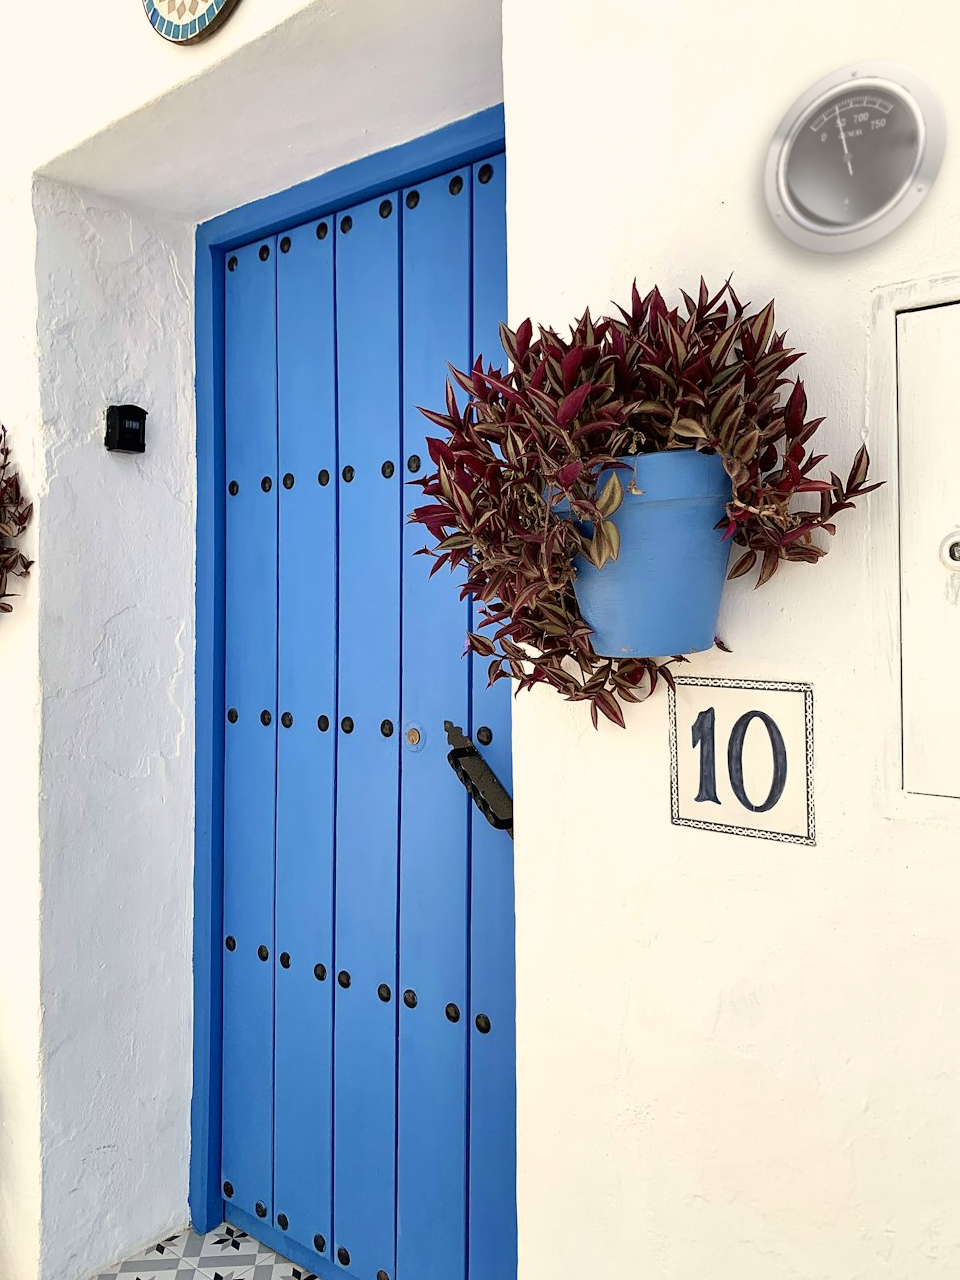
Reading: **50** A
